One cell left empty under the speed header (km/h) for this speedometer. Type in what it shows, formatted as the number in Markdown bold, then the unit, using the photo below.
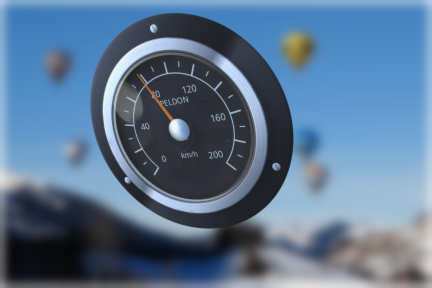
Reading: **80** km/h
